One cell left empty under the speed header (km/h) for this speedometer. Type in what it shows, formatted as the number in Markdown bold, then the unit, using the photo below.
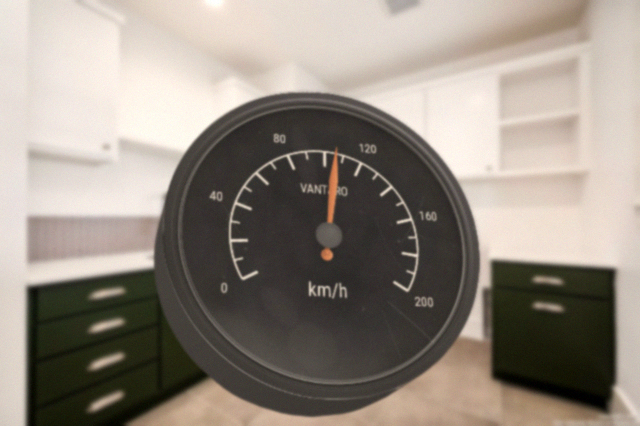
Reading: **105** km/h
